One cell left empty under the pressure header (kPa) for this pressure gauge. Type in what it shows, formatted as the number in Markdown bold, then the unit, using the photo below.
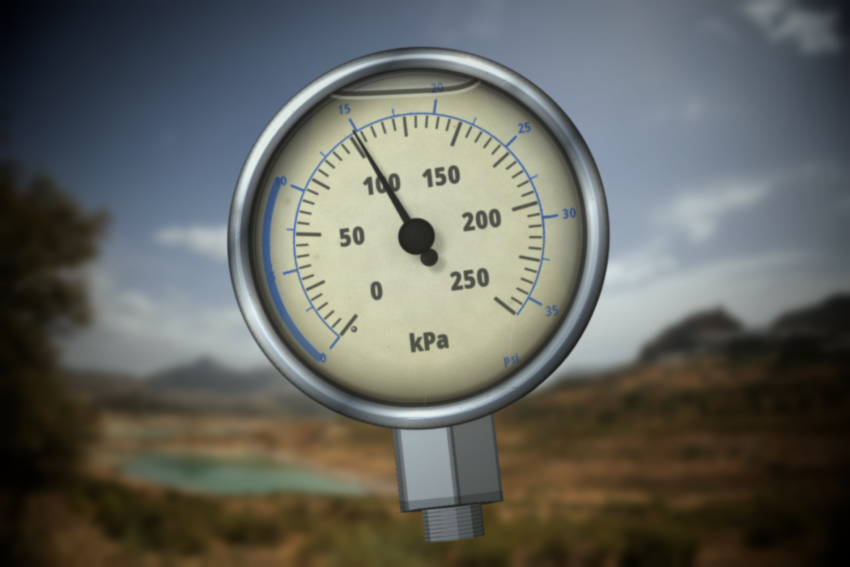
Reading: **102.5** kPa
